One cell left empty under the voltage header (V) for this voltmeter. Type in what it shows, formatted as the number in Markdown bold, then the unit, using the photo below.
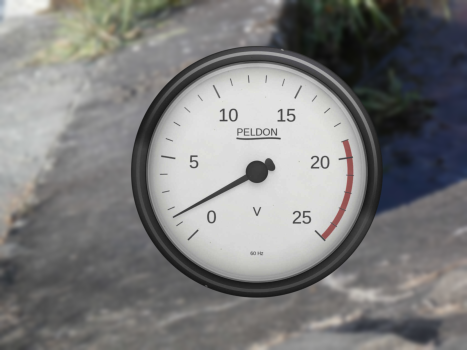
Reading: **1.5** V
